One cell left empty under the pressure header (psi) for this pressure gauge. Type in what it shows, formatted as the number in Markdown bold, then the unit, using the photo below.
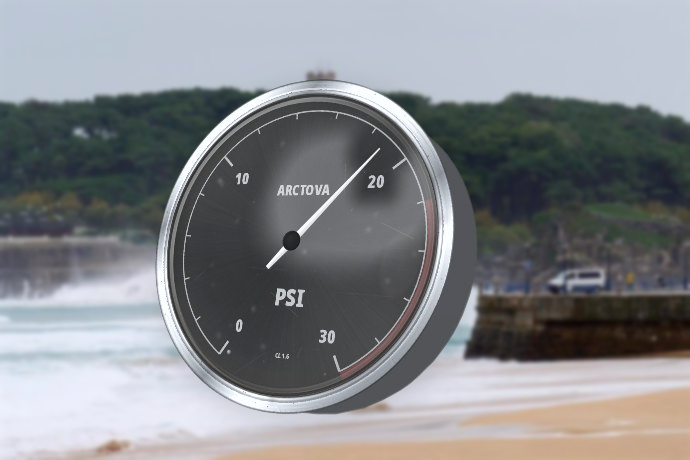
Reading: **19** psi
